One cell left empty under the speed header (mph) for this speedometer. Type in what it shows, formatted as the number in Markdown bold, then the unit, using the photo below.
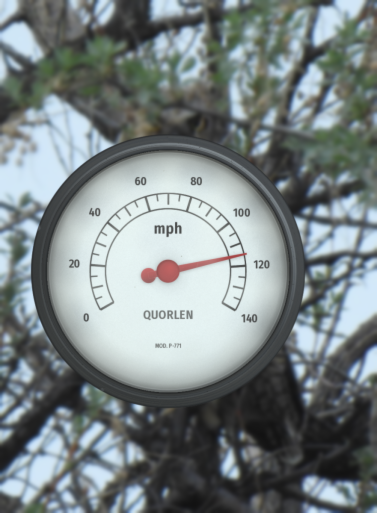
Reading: **115** mph
